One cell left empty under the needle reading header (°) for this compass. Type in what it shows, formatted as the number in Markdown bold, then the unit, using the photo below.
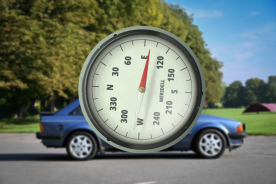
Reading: **97.5** °
